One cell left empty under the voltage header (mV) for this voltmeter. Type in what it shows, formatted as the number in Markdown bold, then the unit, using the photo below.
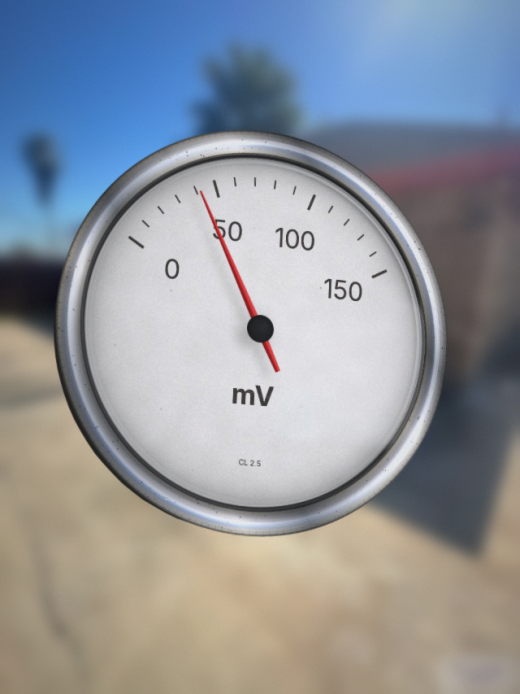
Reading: **40** mV
